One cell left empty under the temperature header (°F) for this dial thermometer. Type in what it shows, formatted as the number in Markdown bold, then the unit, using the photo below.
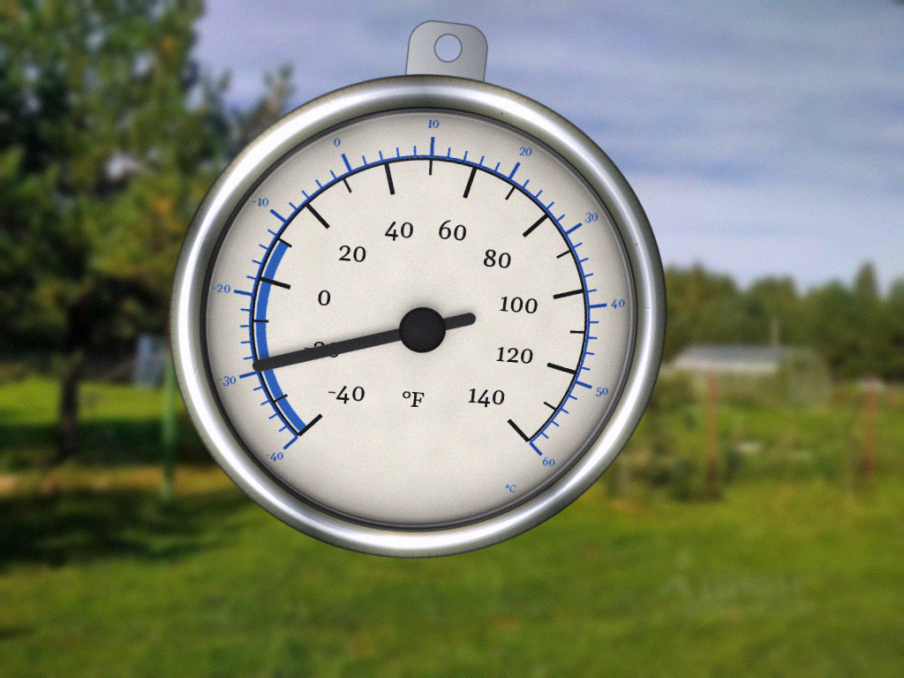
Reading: **-20** °F
